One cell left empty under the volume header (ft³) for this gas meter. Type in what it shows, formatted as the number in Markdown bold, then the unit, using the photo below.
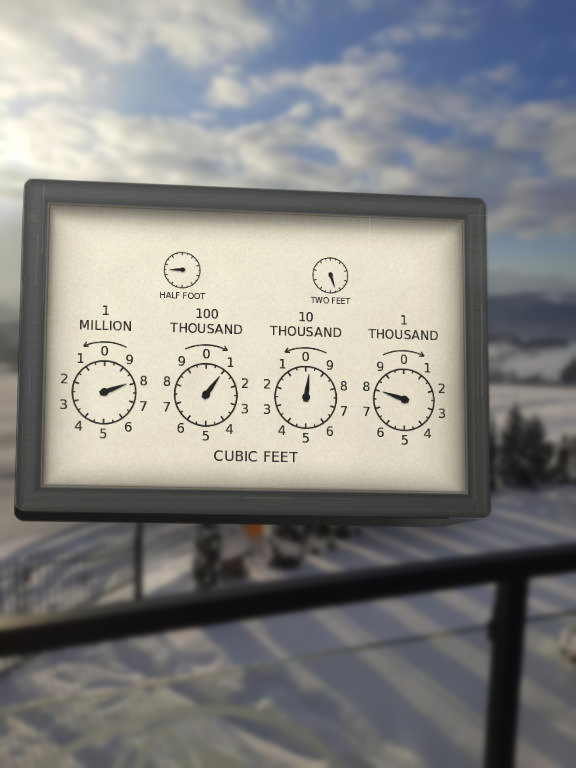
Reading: **809800** ft³
